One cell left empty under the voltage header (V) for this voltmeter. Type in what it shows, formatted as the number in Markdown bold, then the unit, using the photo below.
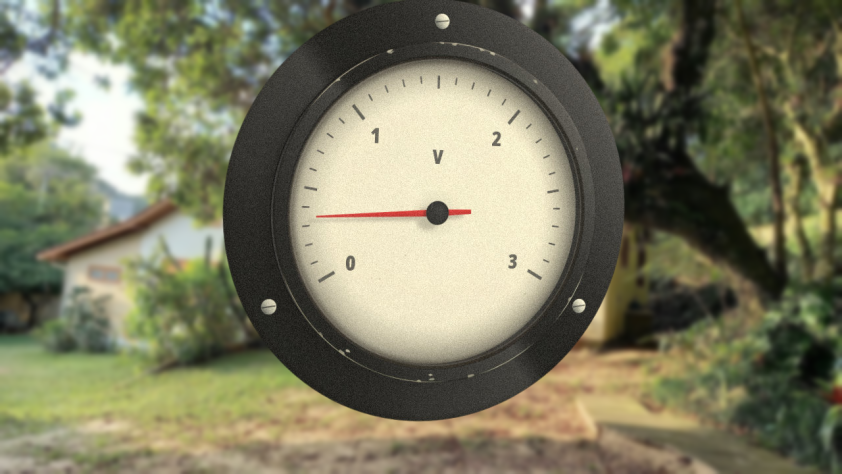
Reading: **0.35** V
